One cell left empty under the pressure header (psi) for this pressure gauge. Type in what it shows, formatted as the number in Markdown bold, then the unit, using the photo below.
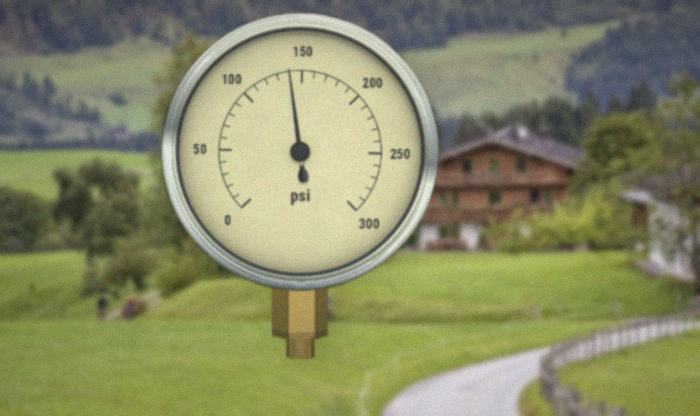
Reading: **140** psi
